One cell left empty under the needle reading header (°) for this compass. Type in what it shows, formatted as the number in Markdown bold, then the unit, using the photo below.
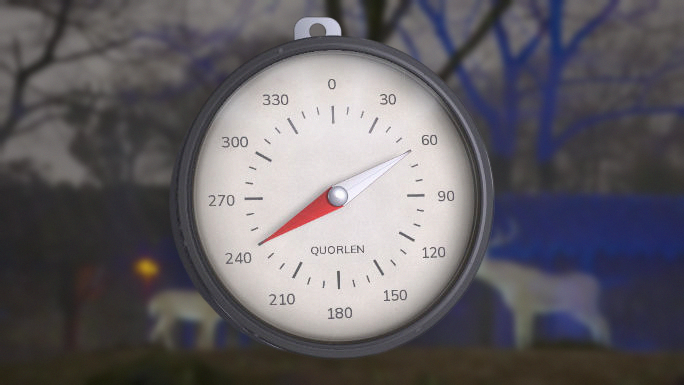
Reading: **240** °
